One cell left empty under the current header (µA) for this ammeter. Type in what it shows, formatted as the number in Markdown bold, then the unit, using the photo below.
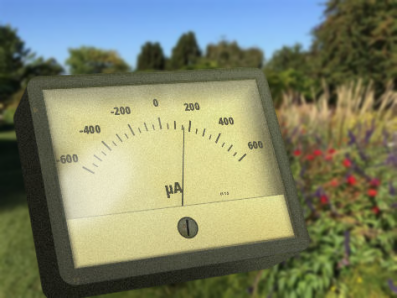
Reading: **150** µA
